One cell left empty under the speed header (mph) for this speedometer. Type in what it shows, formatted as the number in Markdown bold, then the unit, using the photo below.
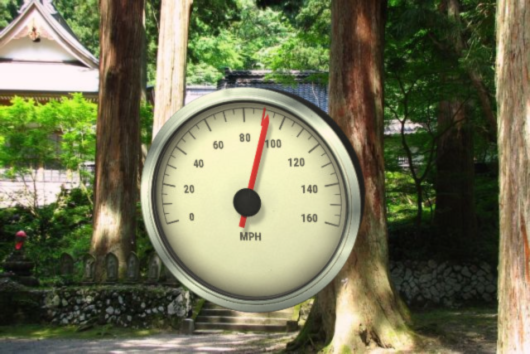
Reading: **92.5** mph
